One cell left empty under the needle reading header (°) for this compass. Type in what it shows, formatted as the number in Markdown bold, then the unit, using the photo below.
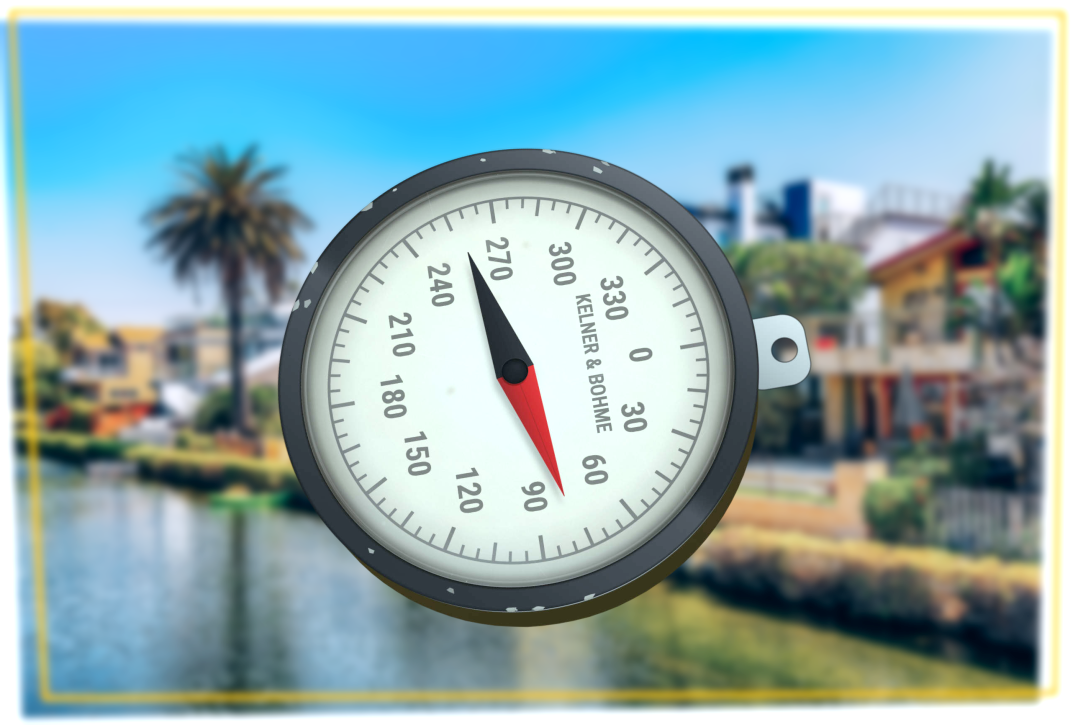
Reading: **77.5** °
